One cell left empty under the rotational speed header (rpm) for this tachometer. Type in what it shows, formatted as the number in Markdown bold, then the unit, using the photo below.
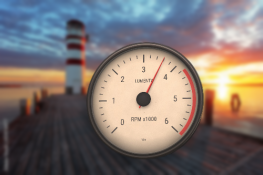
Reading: **3600** rpm
